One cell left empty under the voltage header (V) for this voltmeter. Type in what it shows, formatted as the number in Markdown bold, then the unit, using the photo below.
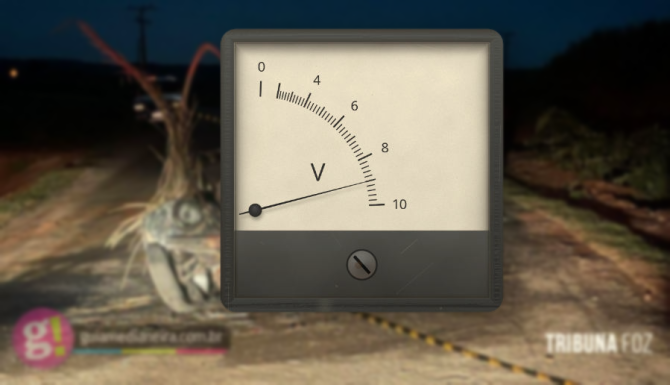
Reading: **9** V
